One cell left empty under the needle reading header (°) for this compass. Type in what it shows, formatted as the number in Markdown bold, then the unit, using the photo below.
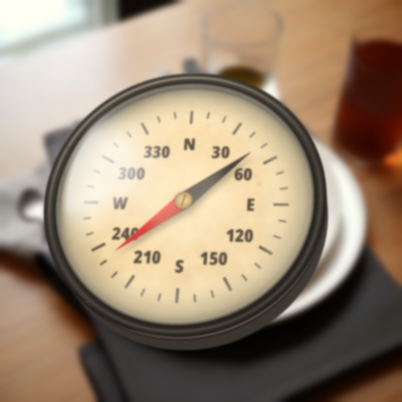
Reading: **230** °
